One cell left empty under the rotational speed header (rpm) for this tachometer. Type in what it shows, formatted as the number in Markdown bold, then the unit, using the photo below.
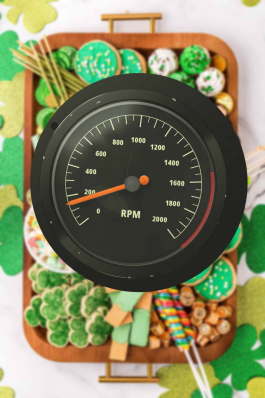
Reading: **150** rpm
